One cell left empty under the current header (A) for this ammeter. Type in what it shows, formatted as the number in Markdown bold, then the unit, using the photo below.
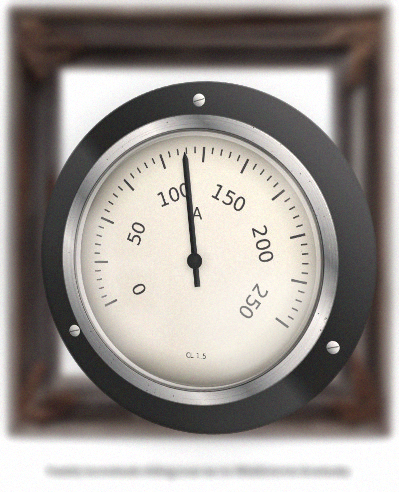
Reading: **115** A
